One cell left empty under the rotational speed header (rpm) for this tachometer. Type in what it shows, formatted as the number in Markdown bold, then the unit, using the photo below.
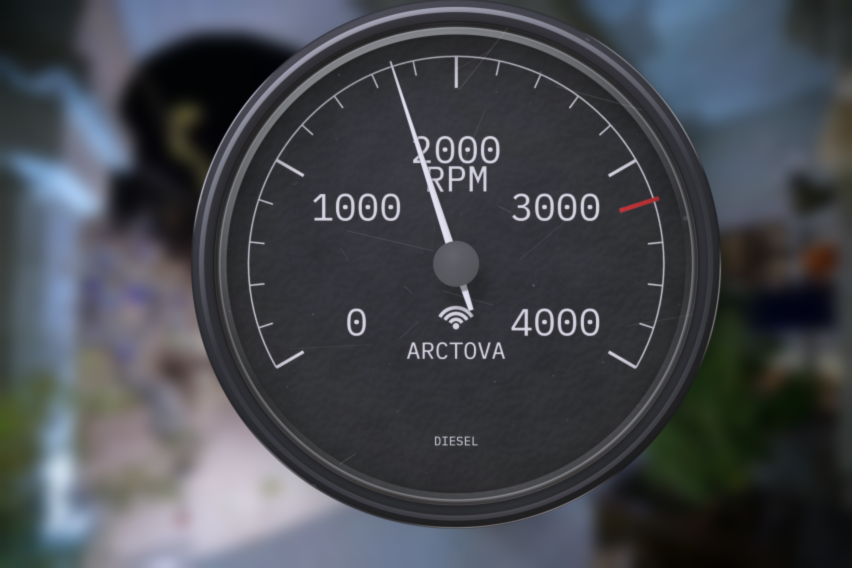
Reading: **1700** rpm
